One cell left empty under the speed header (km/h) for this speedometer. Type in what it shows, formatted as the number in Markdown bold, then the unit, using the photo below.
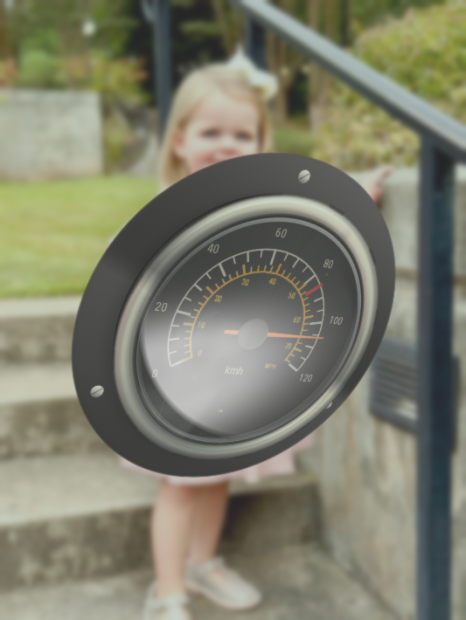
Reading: **105** km/h
